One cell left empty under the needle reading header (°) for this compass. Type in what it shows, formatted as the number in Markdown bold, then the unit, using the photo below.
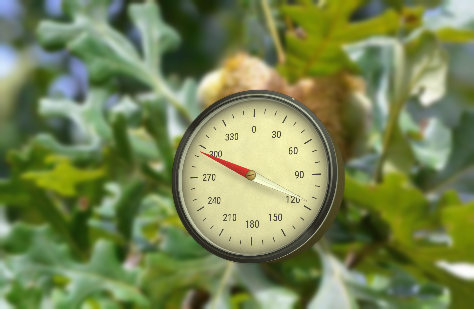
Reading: **295** °
